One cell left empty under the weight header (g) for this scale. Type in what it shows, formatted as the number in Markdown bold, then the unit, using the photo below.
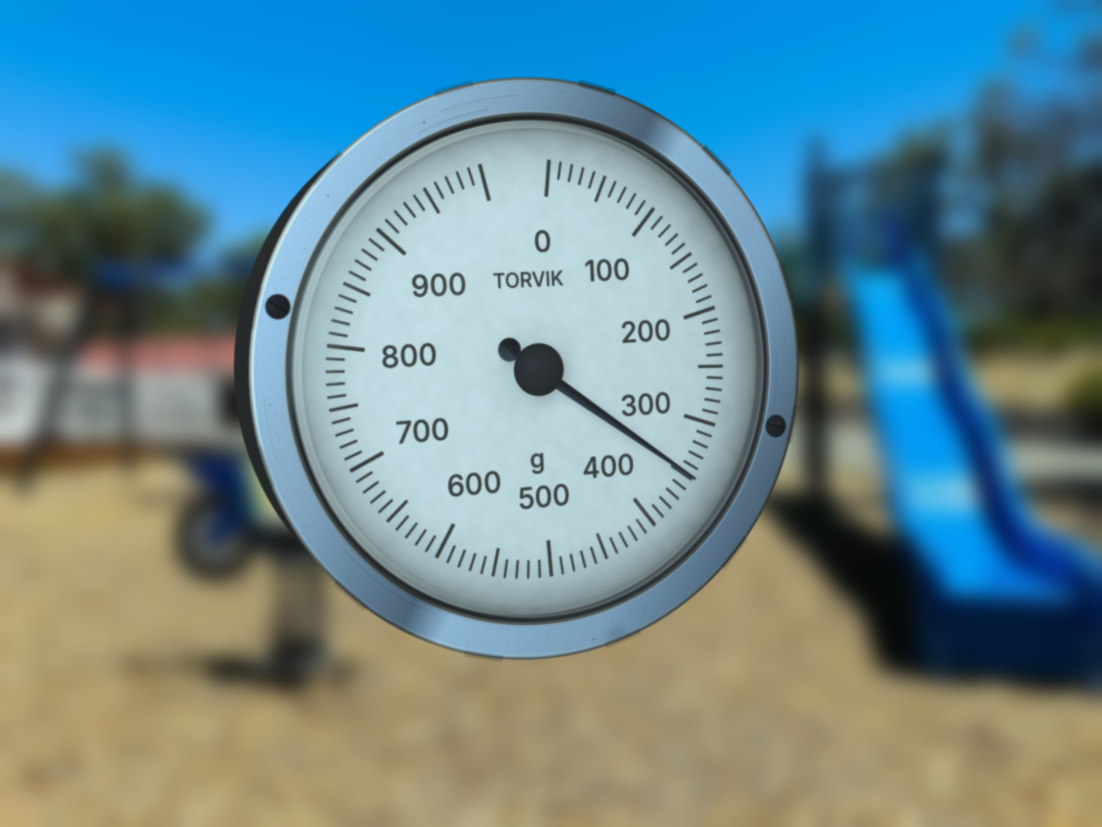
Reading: **350** g
